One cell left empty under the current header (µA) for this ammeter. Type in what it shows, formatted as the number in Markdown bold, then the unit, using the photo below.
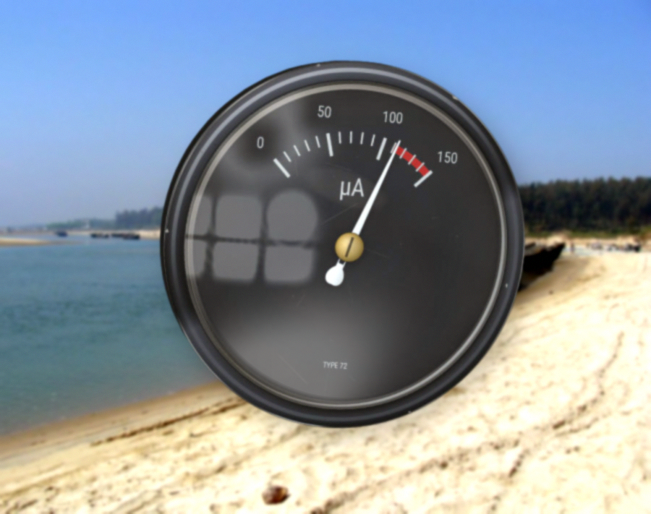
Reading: **110** µA
